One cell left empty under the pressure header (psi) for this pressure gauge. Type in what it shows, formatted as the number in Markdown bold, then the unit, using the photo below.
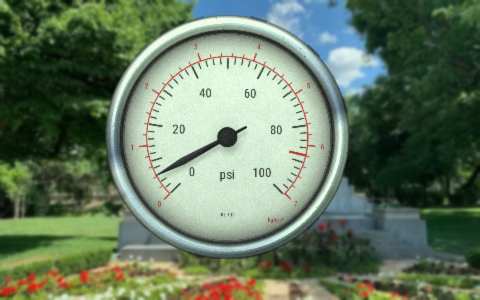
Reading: **6** psi
